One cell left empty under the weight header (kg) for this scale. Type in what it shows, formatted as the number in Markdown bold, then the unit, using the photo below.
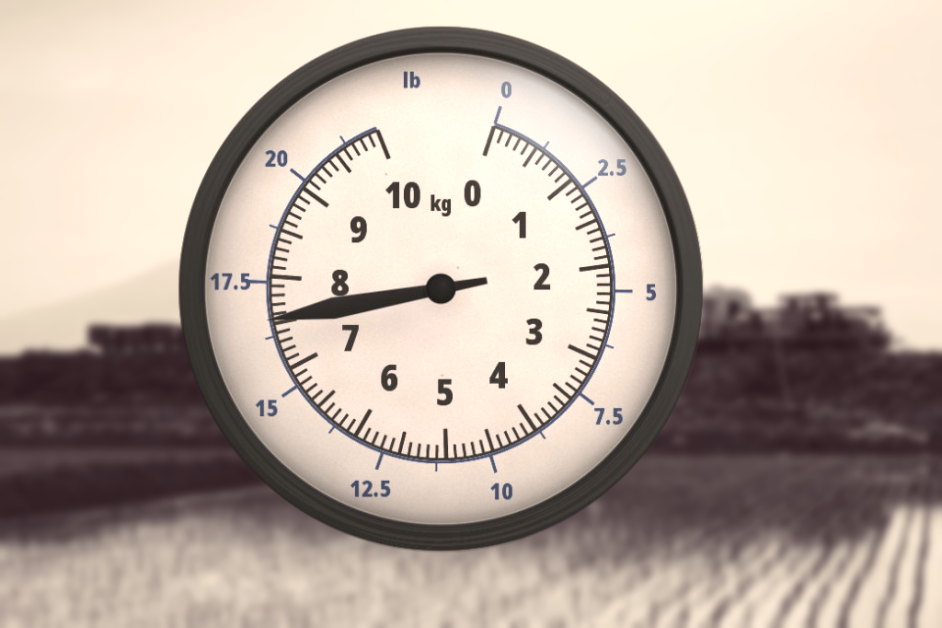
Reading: **7.55** kg
